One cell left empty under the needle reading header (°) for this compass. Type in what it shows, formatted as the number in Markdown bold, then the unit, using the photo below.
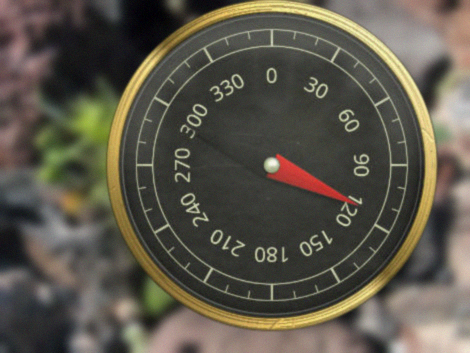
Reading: **115** °
